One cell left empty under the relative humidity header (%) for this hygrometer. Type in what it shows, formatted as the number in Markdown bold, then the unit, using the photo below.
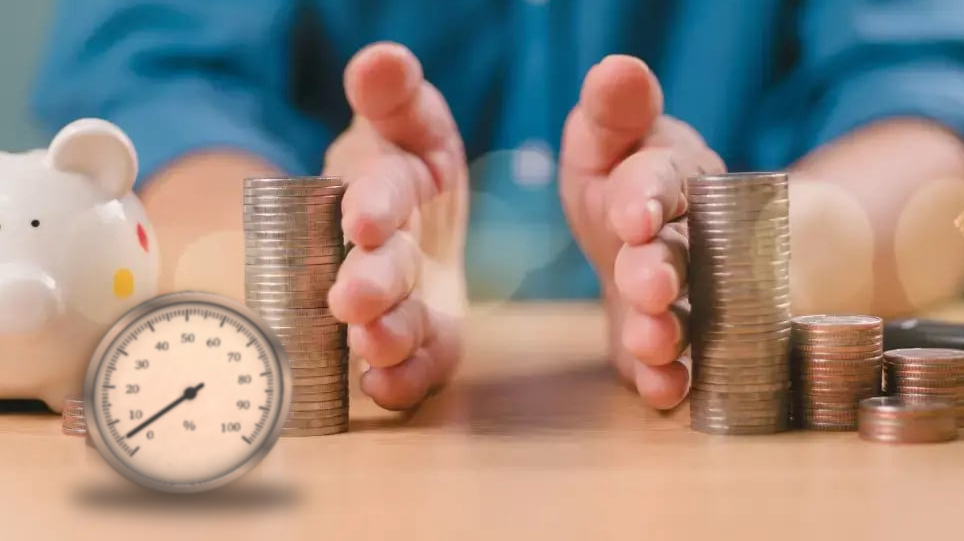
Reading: **5** %
